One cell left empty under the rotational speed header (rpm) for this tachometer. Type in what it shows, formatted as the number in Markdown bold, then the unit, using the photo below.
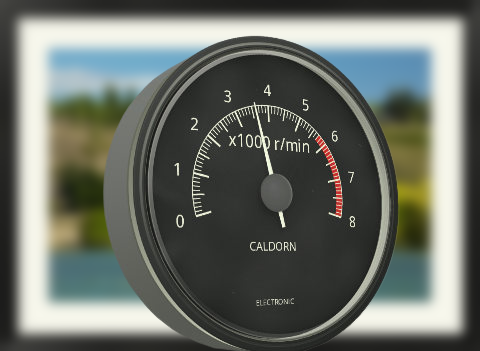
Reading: **3500** rpm
